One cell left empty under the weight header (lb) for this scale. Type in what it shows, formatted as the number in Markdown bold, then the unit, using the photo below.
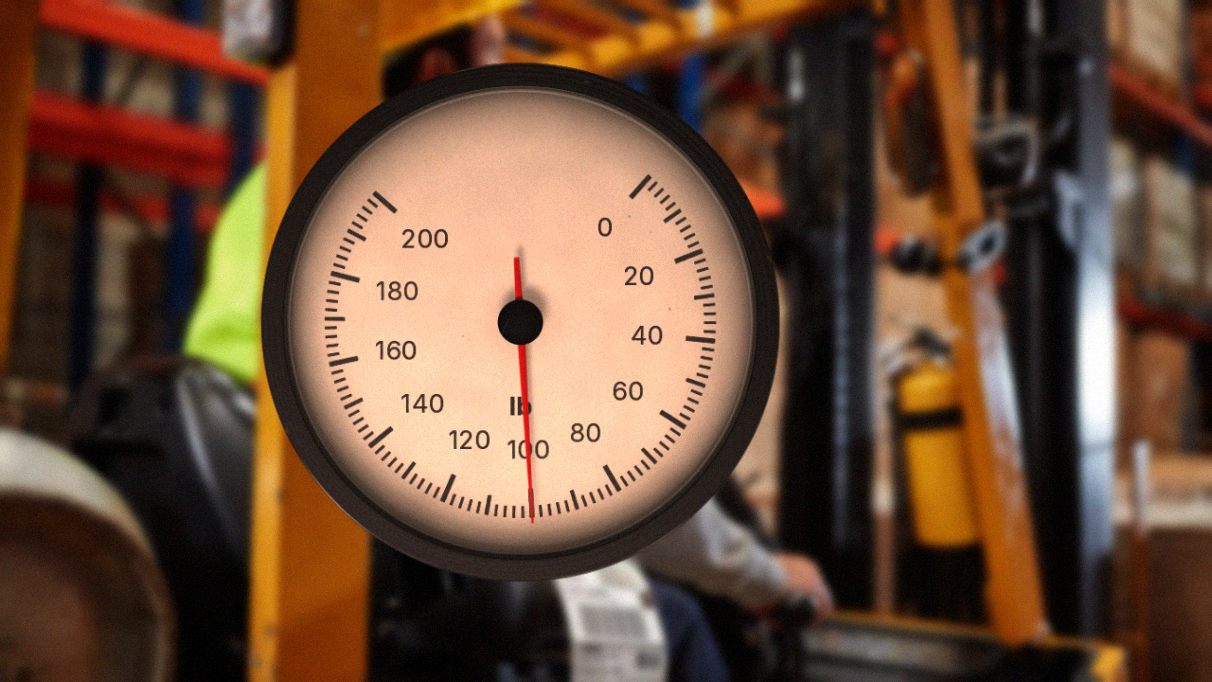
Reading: **100** lb
